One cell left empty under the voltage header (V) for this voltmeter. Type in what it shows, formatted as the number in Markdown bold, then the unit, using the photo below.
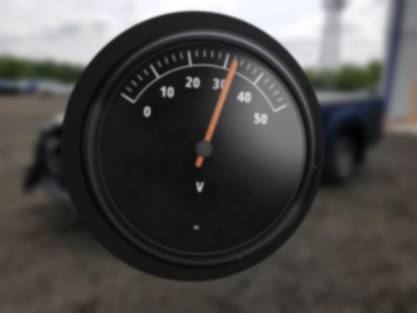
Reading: **32** V
